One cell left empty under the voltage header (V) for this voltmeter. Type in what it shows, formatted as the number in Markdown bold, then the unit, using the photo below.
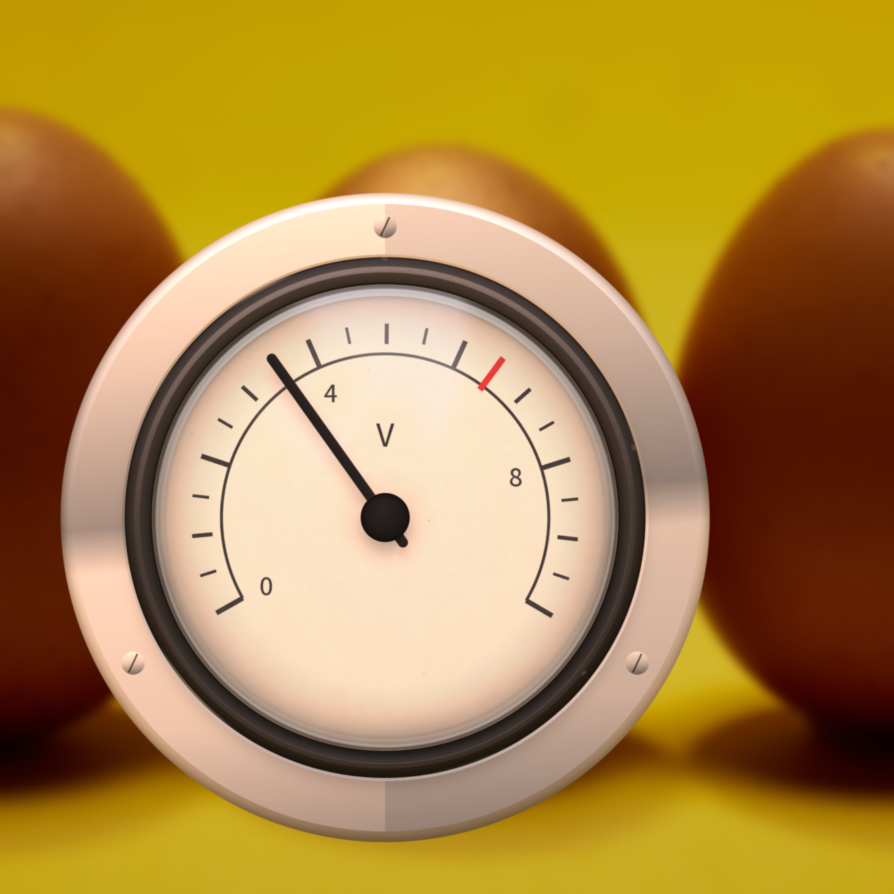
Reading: **3.5** V
